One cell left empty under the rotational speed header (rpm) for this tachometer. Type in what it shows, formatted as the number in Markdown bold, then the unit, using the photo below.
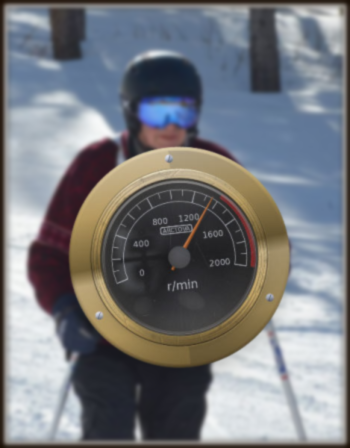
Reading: **1350** rpm
